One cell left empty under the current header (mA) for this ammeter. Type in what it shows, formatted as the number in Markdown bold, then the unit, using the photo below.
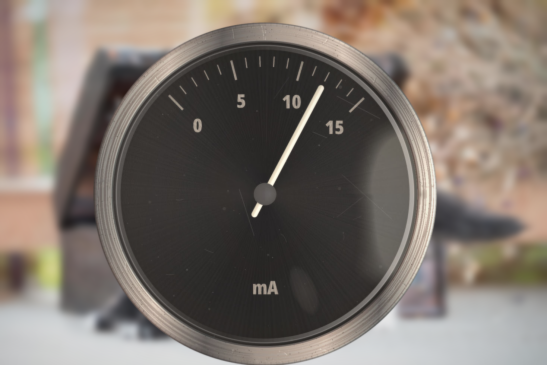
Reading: **12** mA
